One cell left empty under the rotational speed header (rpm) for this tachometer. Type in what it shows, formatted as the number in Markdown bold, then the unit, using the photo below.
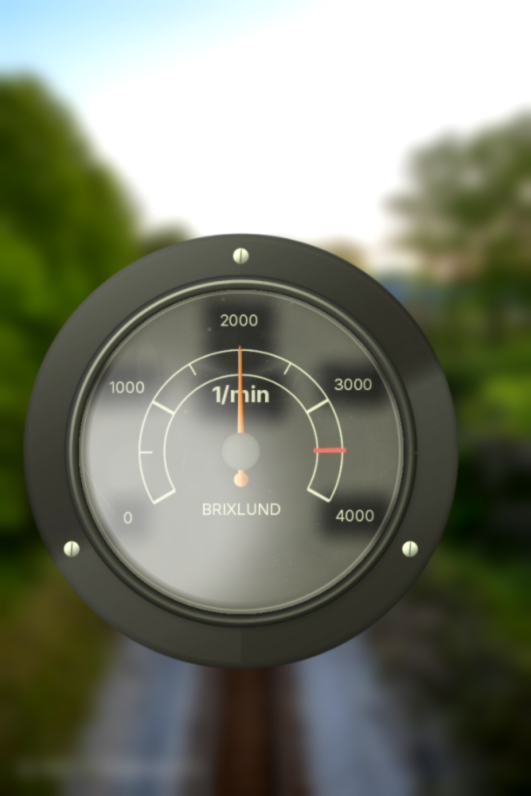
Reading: **2000** rpm
